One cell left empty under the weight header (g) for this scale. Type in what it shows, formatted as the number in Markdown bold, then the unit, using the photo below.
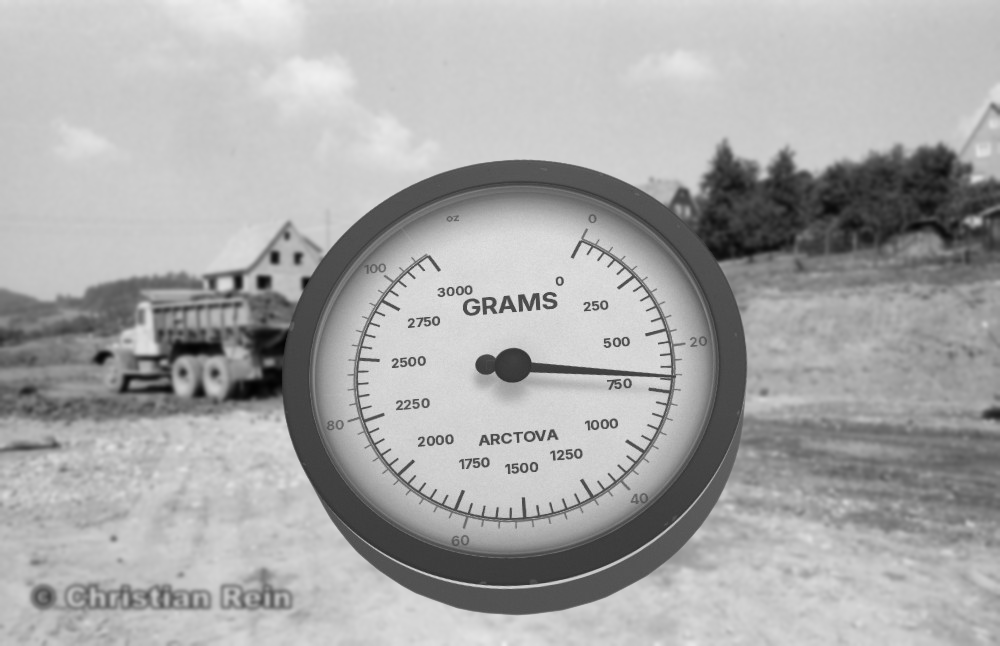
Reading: **700** g
